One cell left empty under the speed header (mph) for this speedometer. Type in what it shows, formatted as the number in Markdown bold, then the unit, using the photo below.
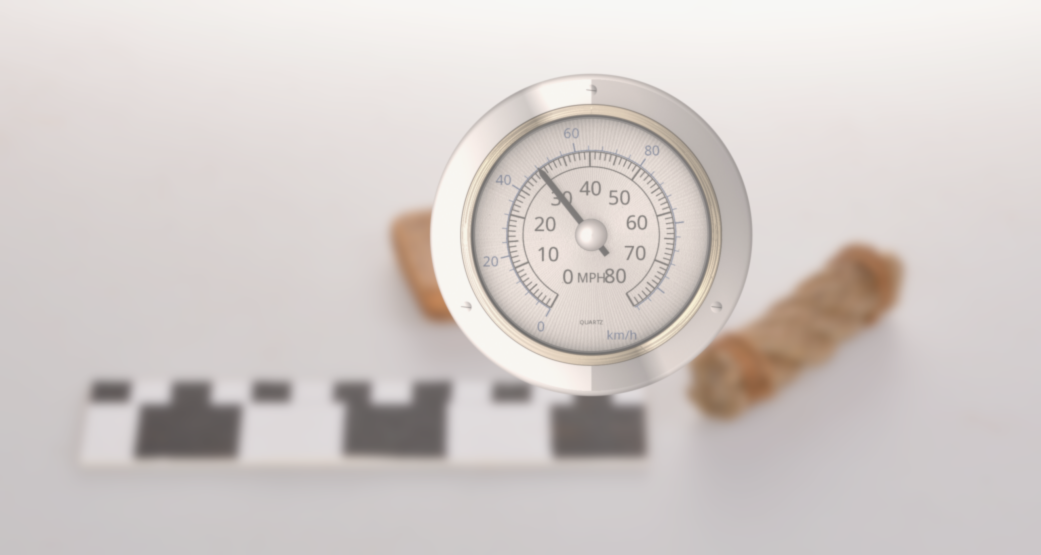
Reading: **30** mph
